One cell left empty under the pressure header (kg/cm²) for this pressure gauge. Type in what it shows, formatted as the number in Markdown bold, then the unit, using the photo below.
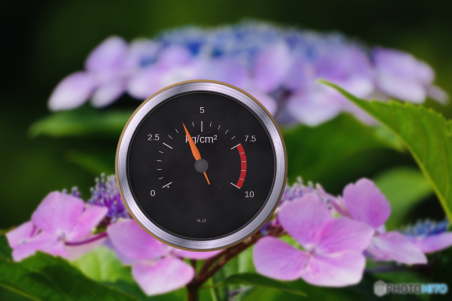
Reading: **4** kg/cm²
